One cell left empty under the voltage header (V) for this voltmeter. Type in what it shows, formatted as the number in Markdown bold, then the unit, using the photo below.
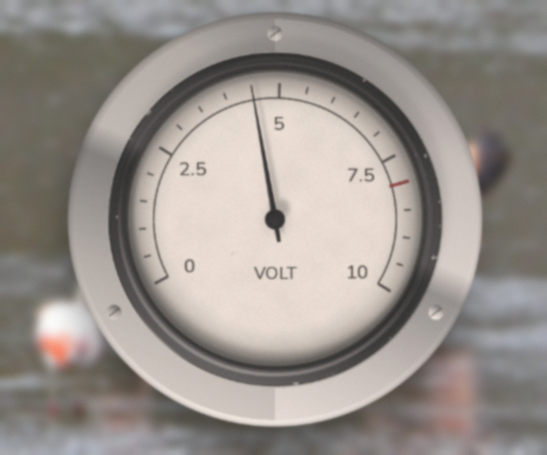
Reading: **4.5** V
